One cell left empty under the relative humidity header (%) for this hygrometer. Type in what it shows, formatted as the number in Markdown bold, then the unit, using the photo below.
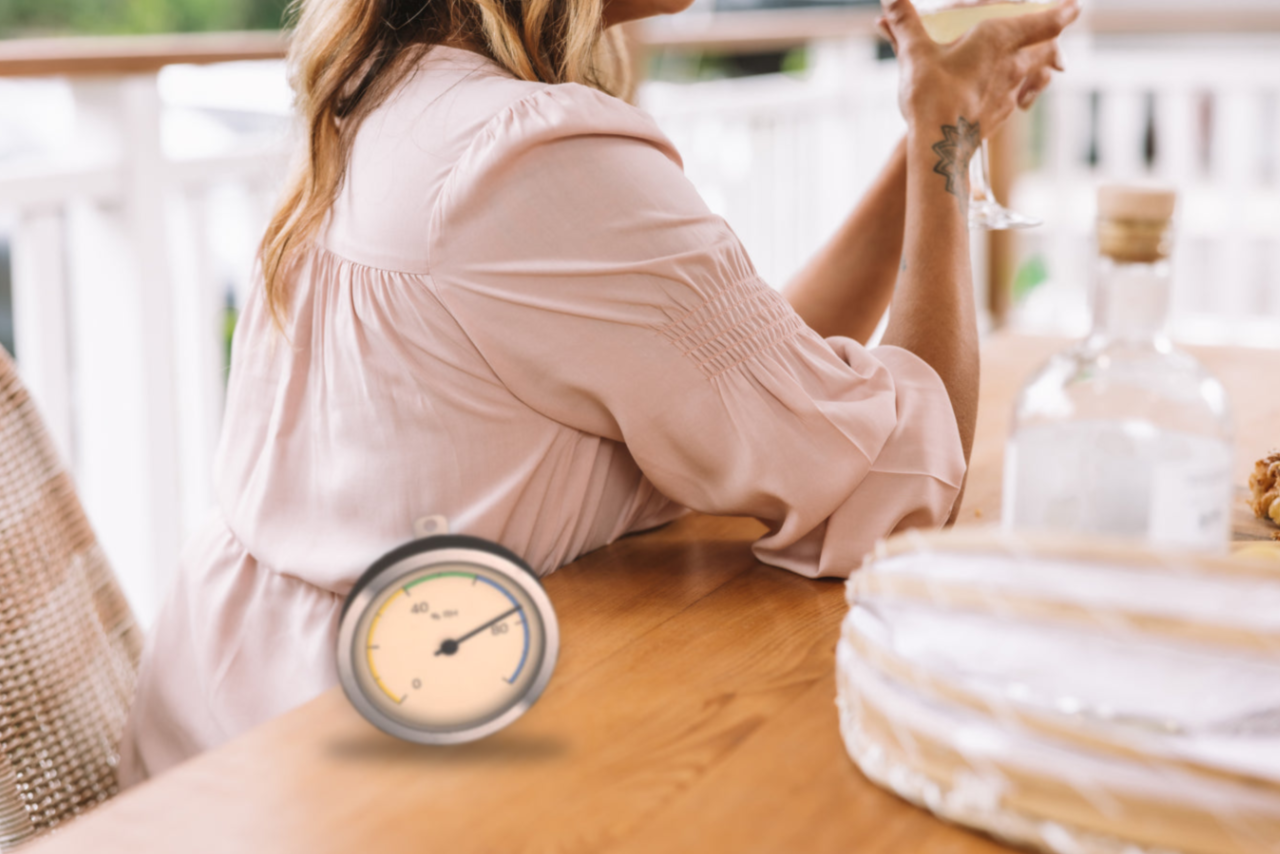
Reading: **75** %
